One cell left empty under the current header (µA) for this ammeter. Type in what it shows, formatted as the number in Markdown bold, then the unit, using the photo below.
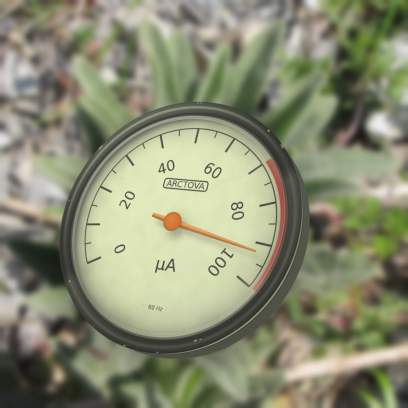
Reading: **92.5** µA
